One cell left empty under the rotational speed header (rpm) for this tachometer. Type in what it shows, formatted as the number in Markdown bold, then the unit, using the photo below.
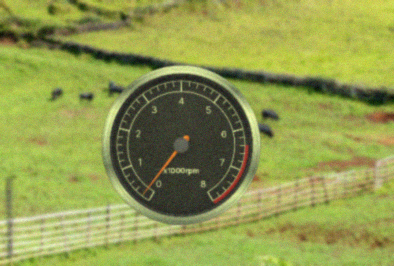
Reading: **200** rpm
